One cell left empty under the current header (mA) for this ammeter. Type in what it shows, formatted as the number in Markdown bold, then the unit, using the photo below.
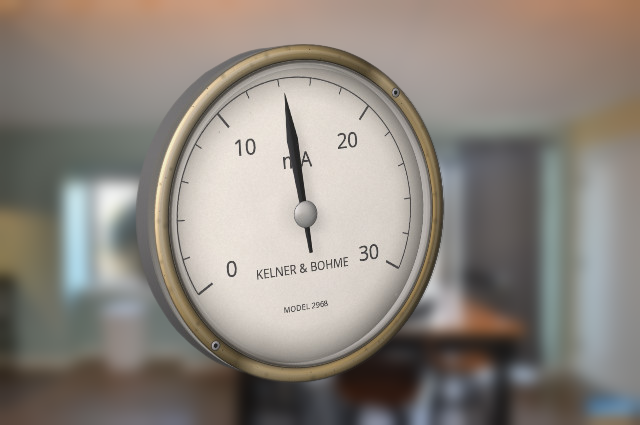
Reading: **14** mA
